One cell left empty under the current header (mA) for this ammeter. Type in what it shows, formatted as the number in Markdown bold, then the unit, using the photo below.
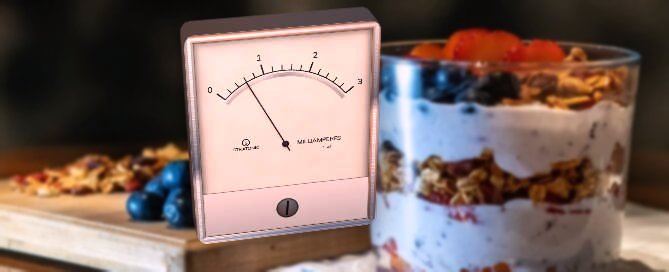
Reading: **0.6** mA
